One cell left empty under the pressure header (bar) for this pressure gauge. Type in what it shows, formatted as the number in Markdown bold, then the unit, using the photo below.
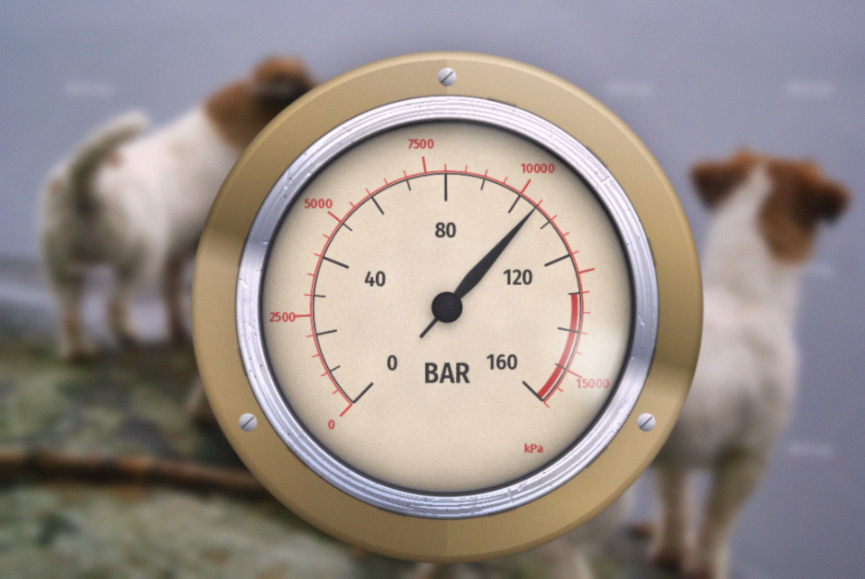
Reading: **105** bar
